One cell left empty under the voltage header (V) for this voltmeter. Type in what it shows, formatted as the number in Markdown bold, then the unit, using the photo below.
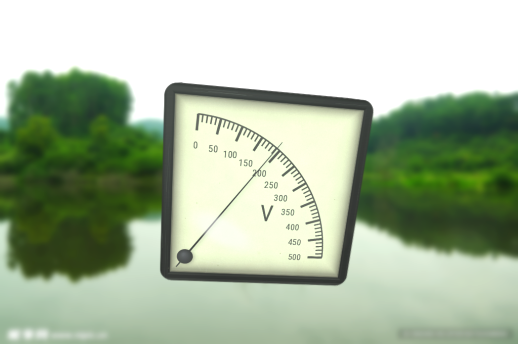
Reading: **190** V
